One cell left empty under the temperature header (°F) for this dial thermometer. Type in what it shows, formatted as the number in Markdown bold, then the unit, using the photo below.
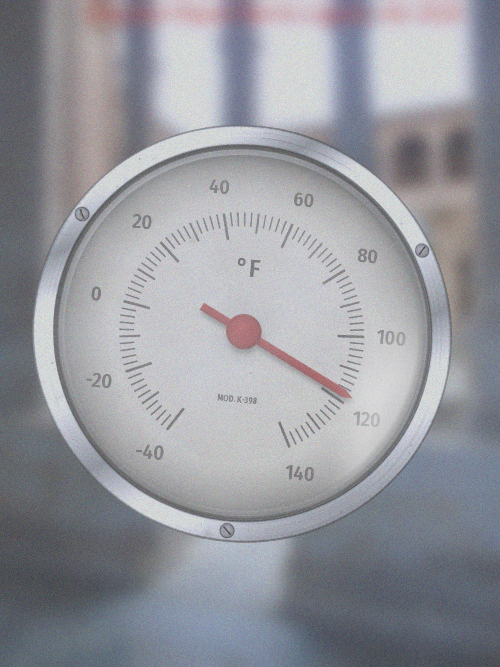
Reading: **118** °F
